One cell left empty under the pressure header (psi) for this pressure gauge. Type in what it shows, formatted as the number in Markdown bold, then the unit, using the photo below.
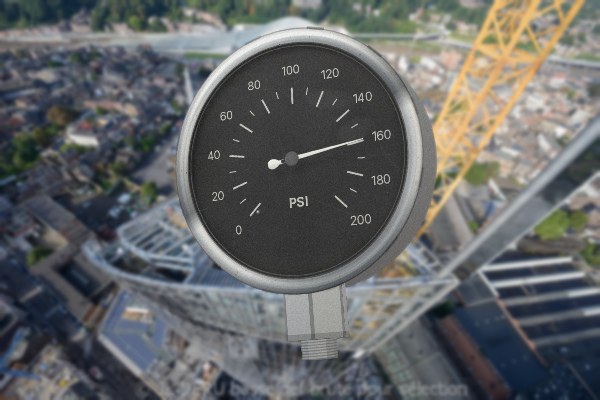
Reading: **160** psi
